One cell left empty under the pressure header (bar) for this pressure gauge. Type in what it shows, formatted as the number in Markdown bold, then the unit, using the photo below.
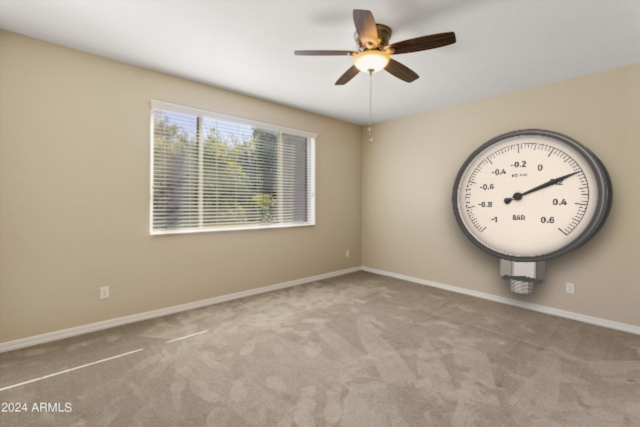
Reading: **0.2** bar
